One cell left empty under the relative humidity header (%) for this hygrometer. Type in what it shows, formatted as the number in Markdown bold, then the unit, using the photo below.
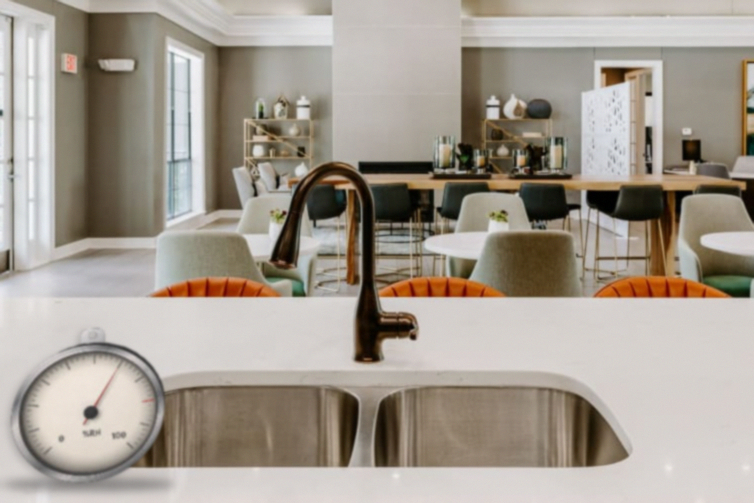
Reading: **60** %
